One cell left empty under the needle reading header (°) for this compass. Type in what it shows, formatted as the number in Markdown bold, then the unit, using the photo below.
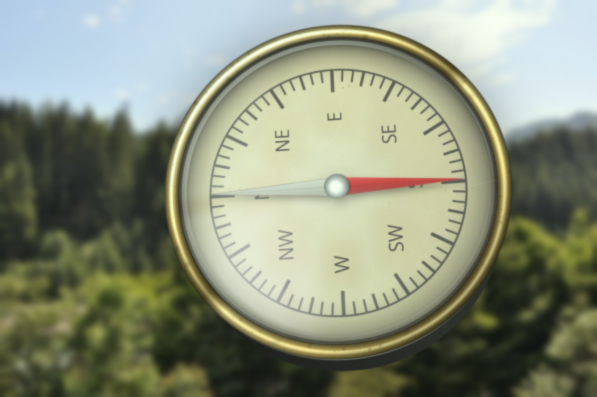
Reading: **180** °
